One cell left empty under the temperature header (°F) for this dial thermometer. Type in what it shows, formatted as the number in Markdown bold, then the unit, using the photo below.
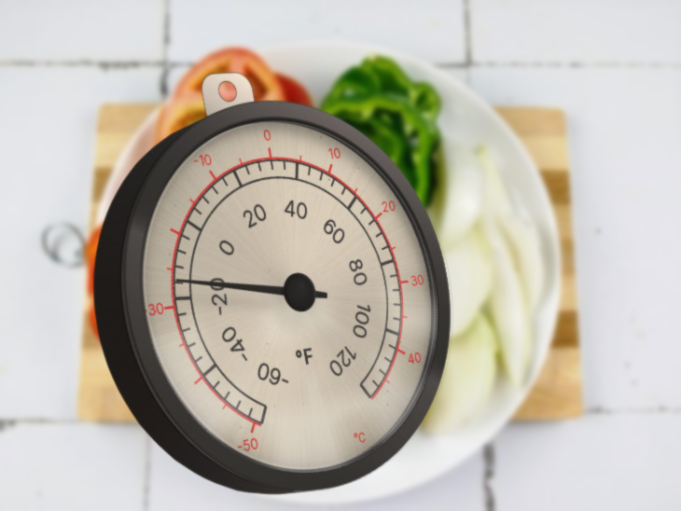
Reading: **-16** °F
